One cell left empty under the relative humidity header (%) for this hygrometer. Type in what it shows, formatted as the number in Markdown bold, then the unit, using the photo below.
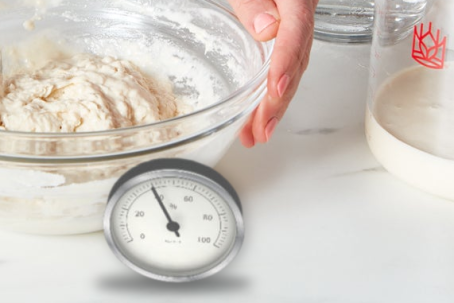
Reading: **40** %
